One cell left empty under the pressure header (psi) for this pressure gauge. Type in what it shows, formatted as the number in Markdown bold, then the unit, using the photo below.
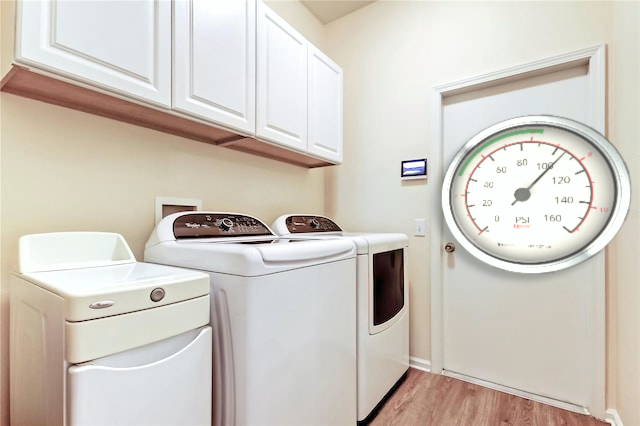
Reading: **105** psi
